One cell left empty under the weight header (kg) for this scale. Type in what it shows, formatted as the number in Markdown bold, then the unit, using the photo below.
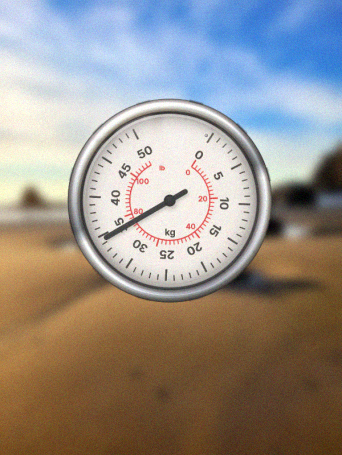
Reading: **34.5** kg
